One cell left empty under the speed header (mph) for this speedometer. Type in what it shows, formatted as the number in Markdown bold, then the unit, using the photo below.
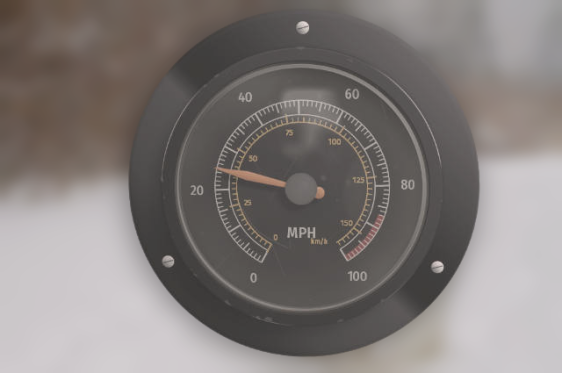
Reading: **25** mph
